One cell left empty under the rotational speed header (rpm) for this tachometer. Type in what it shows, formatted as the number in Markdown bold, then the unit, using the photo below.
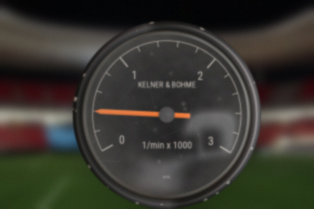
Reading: **400** rpm
